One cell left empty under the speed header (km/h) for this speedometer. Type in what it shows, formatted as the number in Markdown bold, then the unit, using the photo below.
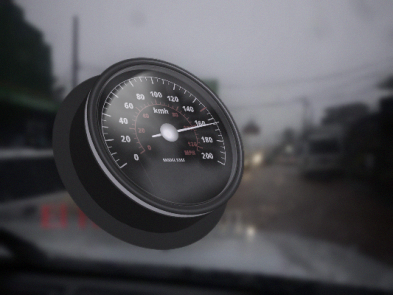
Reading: **165** km/h
